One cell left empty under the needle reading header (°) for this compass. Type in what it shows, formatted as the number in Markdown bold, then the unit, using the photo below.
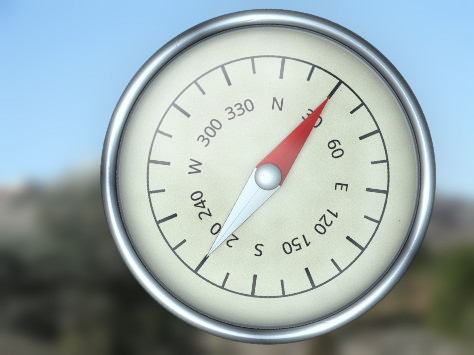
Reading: **30** °
